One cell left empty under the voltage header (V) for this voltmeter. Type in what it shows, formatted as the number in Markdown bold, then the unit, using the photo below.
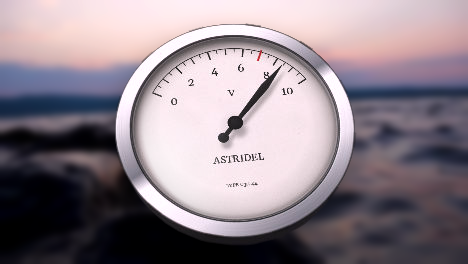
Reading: **8.5** V
